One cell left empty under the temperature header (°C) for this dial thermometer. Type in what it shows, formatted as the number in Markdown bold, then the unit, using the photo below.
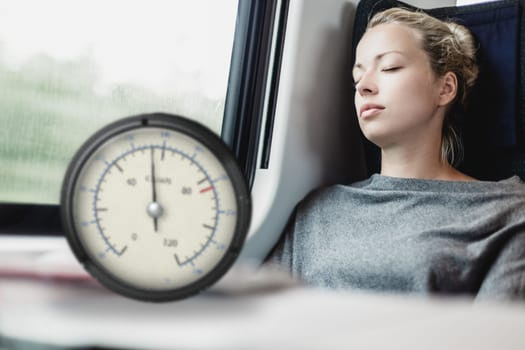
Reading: **56** °C
